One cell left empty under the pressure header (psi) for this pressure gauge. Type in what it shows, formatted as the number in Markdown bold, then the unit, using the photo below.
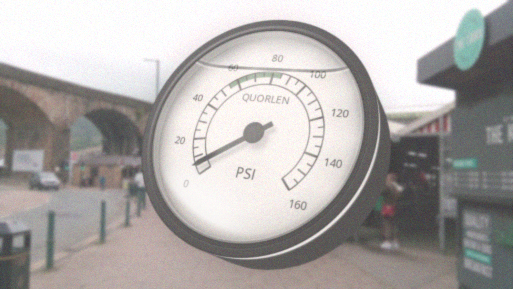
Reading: **5** psi
